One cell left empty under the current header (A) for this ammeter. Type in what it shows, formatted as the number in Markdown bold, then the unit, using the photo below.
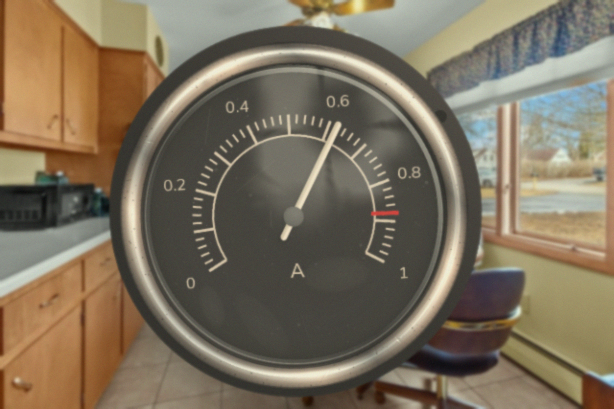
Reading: **0.62** A
